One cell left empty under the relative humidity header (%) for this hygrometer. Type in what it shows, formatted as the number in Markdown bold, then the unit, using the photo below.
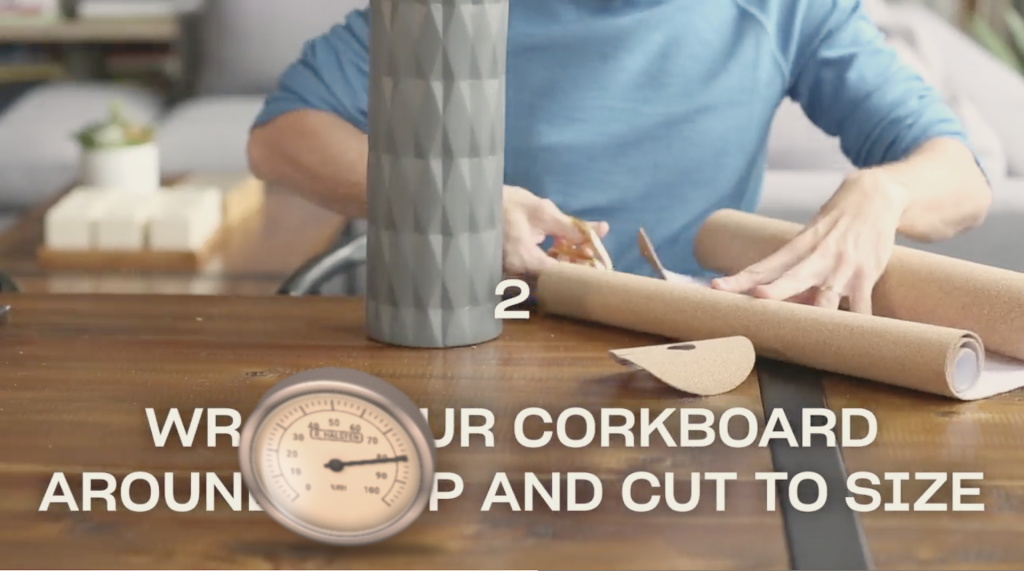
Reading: **80** %
